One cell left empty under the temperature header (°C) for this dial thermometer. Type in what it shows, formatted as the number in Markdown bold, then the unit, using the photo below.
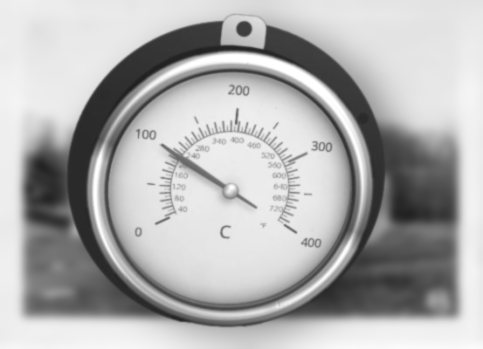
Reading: **100** °C
